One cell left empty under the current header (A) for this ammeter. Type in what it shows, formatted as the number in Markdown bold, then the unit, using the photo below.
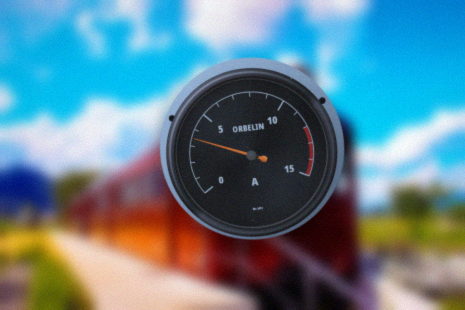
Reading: **3.5** A
